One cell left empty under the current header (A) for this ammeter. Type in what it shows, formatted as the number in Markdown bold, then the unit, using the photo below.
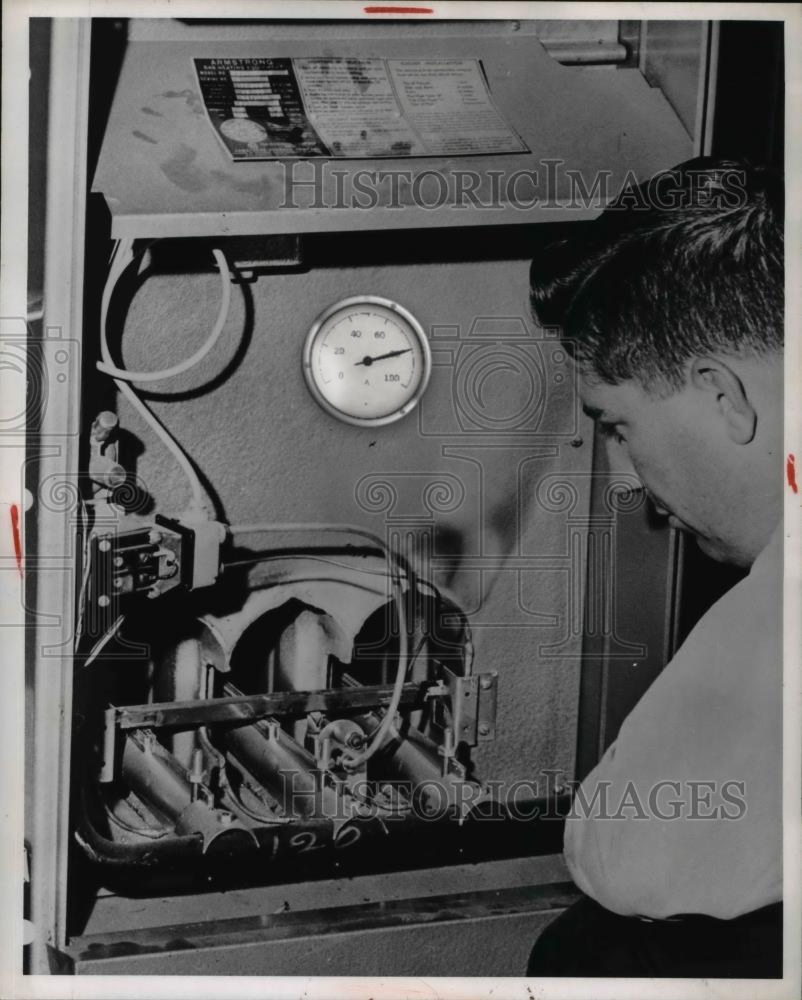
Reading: **80** A
